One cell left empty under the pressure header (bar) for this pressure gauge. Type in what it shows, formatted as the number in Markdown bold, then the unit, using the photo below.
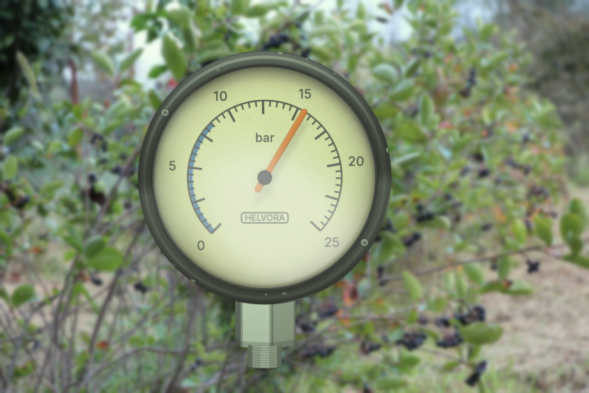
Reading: **15.5** bar
